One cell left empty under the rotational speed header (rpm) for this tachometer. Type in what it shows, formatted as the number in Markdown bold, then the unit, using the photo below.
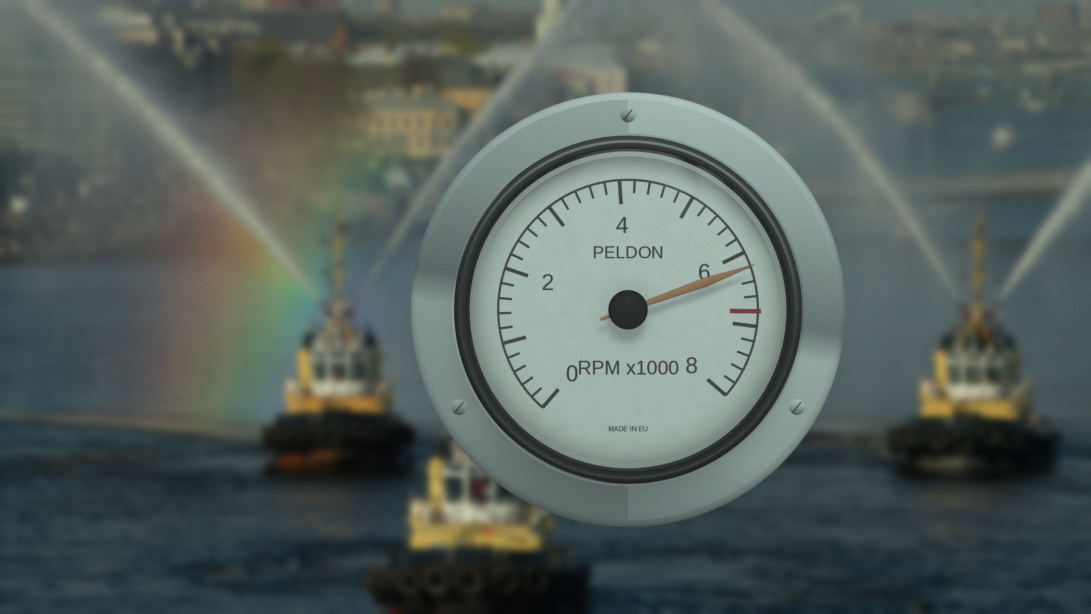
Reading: **6200** rpm
